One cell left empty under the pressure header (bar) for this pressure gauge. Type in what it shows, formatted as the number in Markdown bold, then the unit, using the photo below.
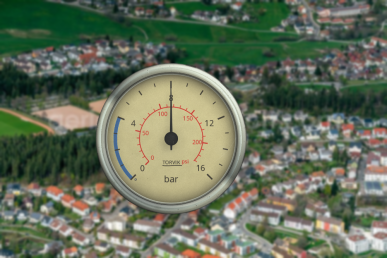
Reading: **8** bar
